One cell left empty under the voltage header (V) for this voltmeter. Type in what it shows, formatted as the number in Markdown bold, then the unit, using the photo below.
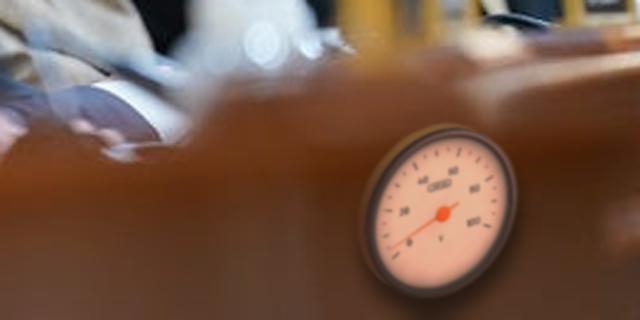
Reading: **5** V
